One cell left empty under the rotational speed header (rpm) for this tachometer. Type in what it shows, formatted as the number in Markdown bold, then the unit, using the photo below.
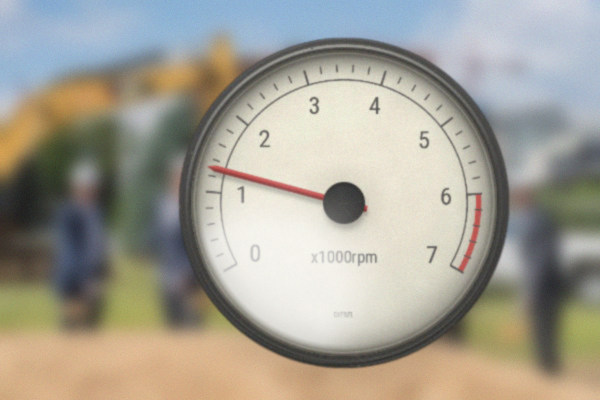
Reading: **1300** rpm
